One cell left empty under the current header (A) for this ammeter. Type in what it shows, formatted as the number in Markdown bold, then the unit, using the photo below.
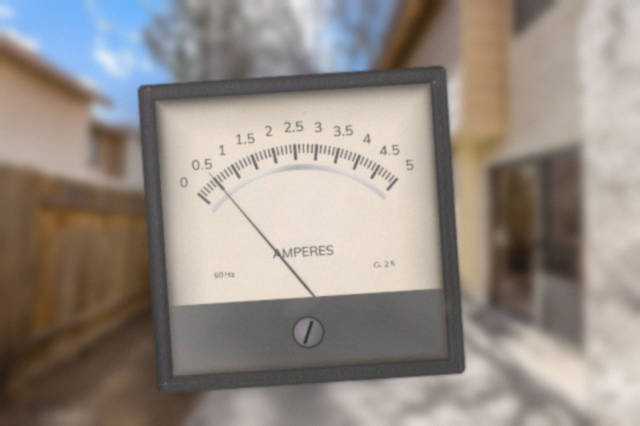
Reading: **0.5** A
